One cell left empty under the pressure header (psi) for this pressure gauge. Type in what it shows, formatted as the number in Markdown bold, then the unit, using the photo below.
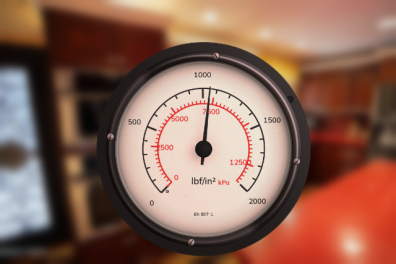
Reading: **1050** psi
